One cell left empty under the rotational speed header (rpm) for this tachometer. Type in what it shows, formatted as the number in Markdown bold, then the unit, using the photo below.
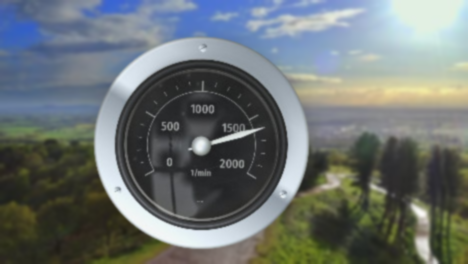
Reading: **1600** rpm
